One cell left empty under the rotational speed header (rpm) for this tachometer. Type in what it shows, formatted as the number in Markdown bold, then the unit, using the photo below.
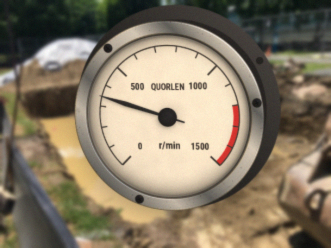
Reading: **350** rpm
